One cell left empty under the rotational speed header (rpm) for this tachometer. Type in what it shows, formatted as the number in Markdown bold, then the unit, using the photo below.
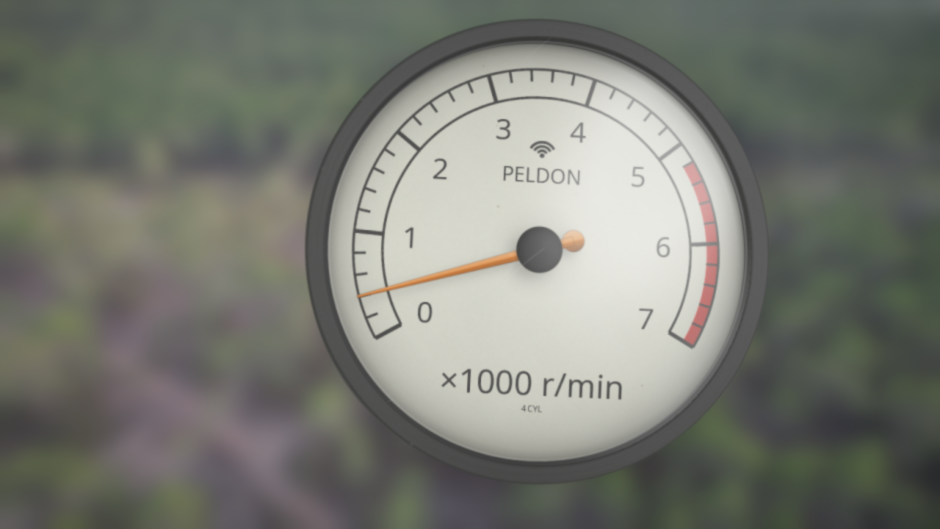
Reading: **400** rpm
